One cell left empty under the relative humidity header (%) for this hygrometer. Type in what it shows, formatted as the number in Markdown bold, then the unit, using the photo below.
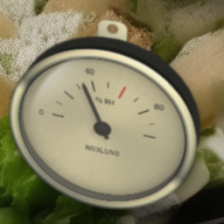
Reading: **35** %
